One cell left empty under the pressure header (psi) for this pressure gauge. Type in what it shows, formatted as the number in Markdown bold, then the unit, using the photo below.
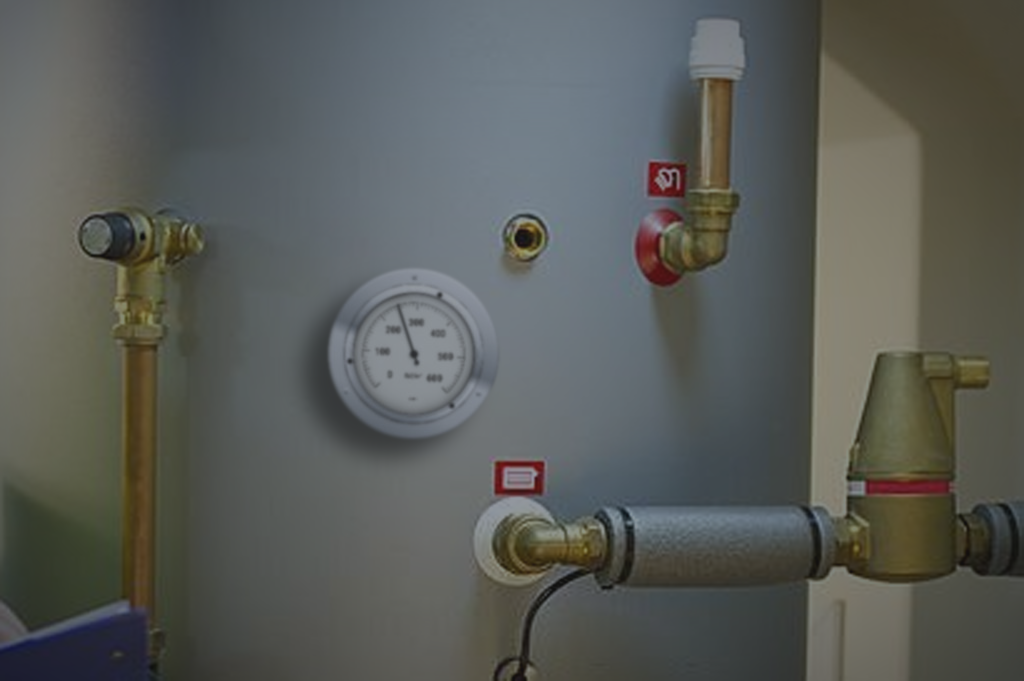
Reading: **250** psi
